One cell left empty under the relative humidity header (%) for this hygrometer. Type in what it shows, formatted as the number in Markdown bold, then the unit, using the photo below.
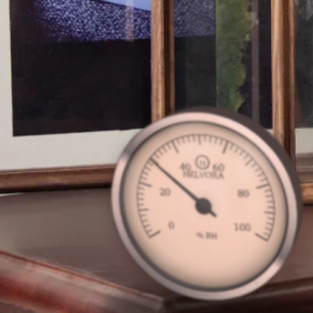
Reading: **30** %
